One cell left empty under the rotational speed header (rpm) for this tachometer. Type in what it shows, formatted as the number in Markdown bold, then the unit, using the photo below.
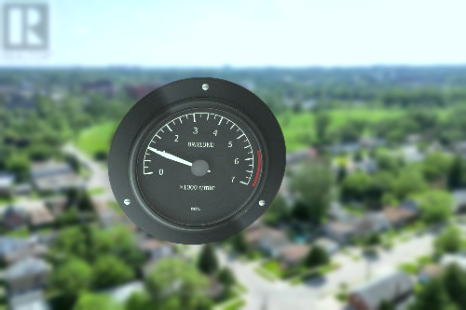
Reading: **1000** rpm
